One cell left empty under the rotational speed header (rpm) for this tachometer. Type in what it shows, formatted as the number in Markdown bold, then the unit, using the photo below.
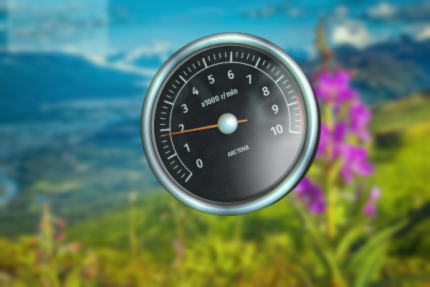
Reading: **1800** rpm
